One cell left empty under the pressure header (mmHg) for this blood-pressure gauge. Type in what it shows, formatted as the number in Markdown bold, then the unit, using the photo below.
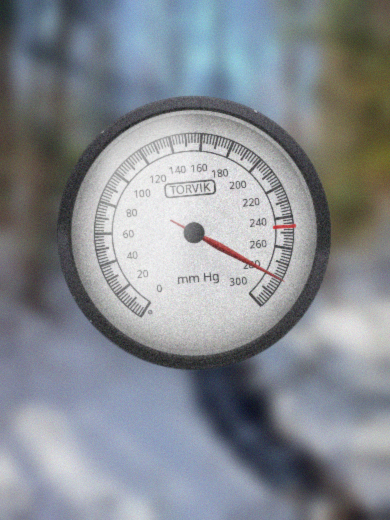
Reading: **280** mmHg
